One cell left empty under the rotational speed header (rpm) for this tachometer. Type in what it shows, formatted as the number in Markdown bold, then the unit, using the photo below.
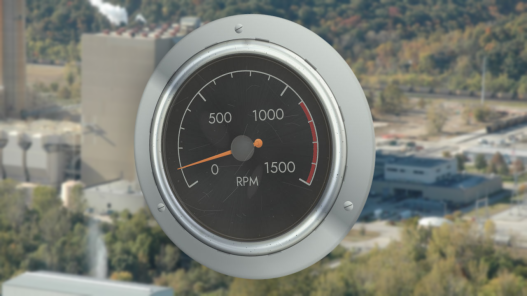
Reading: **100** rpm
